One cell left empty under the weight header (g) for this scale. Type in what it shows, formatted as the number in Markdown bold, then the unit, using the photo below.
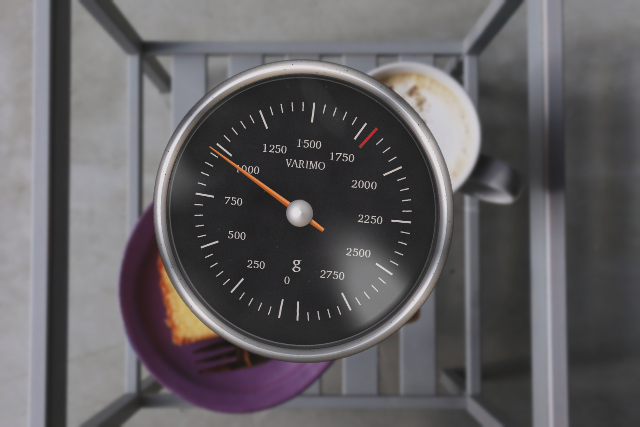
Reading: **975** g
